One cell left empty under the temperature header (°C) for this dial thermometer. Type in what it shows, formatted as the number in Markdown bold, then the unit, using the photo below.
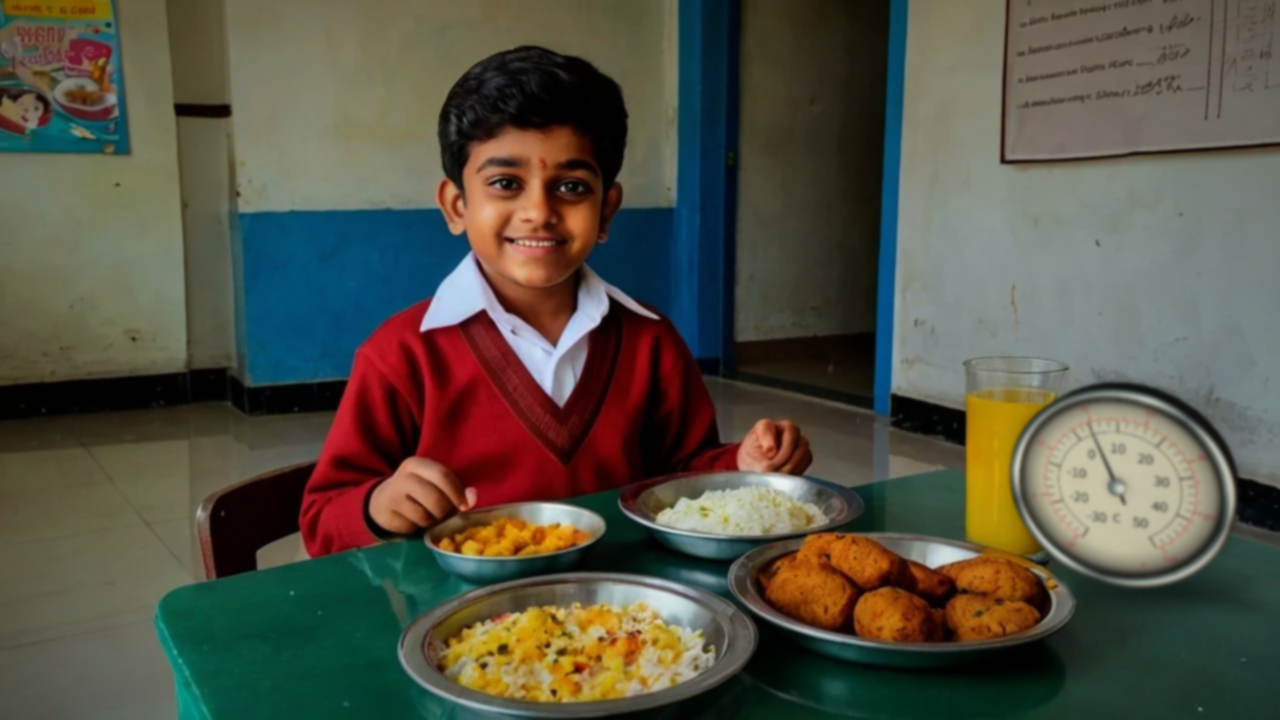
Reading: **4** °C
